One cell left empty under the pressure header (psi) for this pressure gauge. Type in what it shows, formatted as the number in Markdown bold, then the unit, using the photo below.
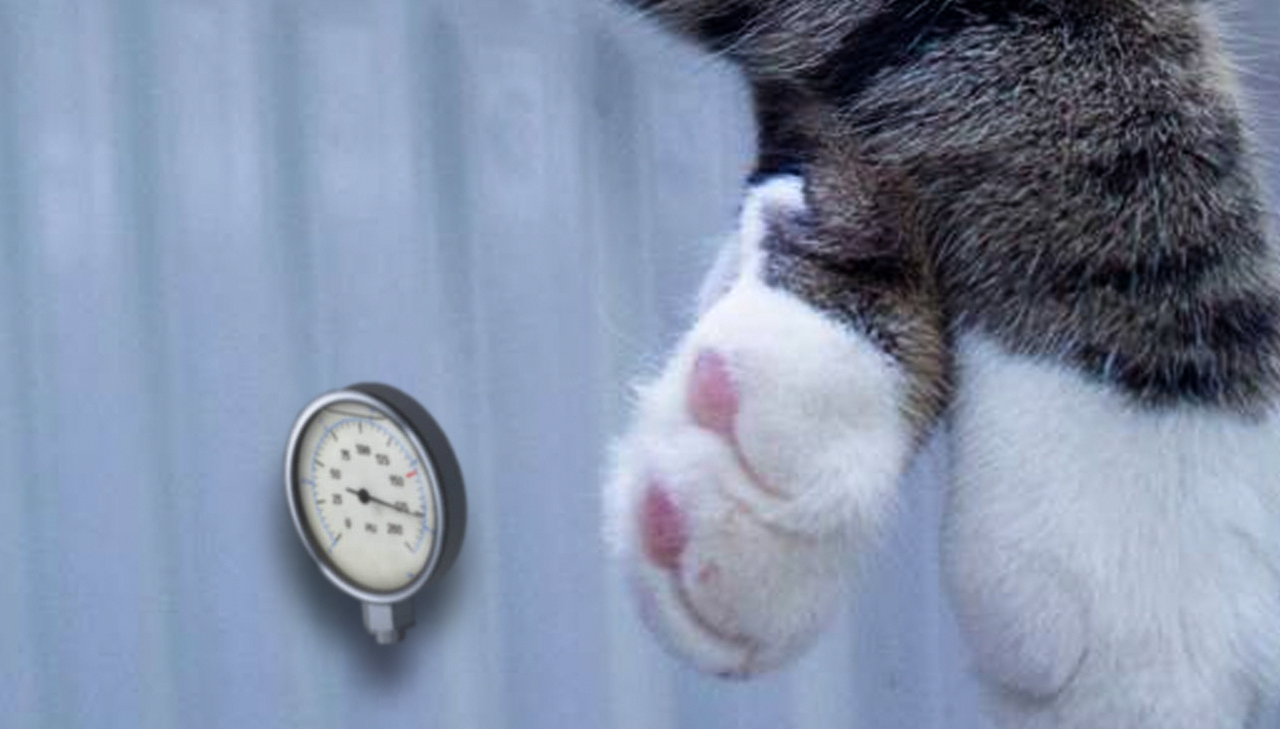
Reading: **175** psi
